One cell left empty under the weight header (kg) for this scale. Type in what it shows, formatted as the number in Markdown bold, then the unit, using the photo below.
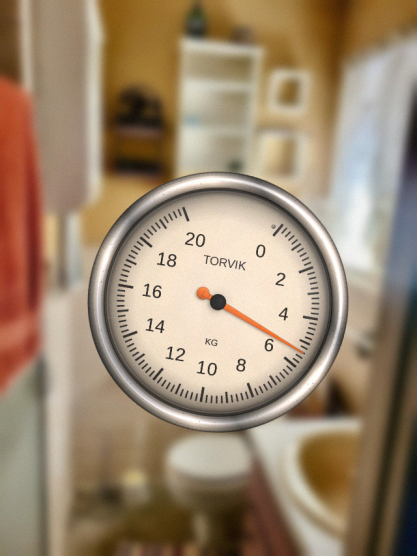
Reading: **5.4** kg
